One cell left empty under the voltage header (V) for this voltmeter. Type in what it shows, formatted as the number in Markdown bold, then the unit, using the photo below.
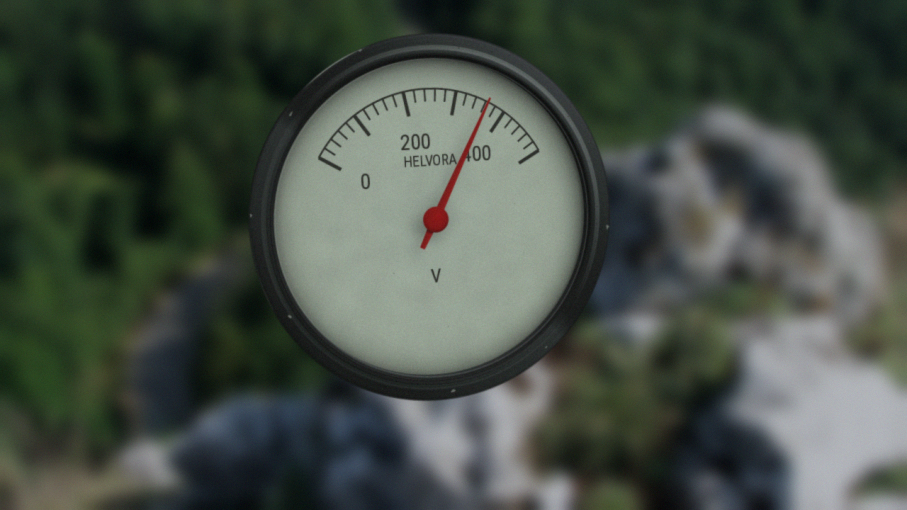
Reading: **360** V
